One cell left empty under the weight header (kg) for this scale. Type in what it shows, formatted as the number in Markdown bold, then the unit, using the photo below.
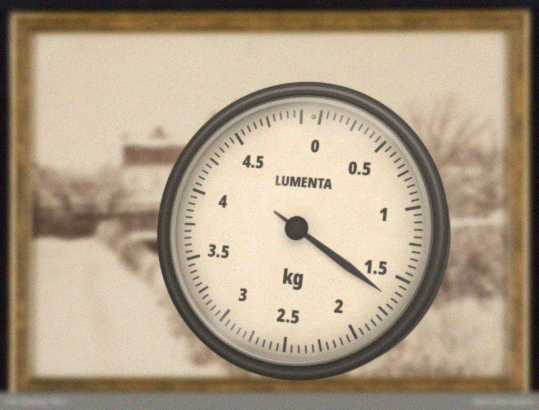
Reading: **1.65** kg
